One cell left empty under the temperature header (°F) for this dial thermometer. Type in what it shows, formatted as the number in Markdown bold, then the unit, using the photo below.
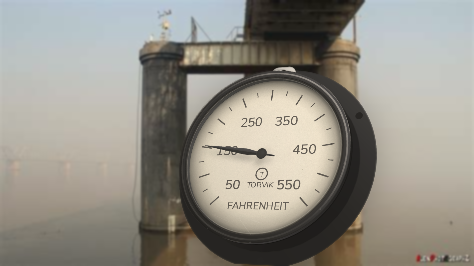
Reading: **150** °F
